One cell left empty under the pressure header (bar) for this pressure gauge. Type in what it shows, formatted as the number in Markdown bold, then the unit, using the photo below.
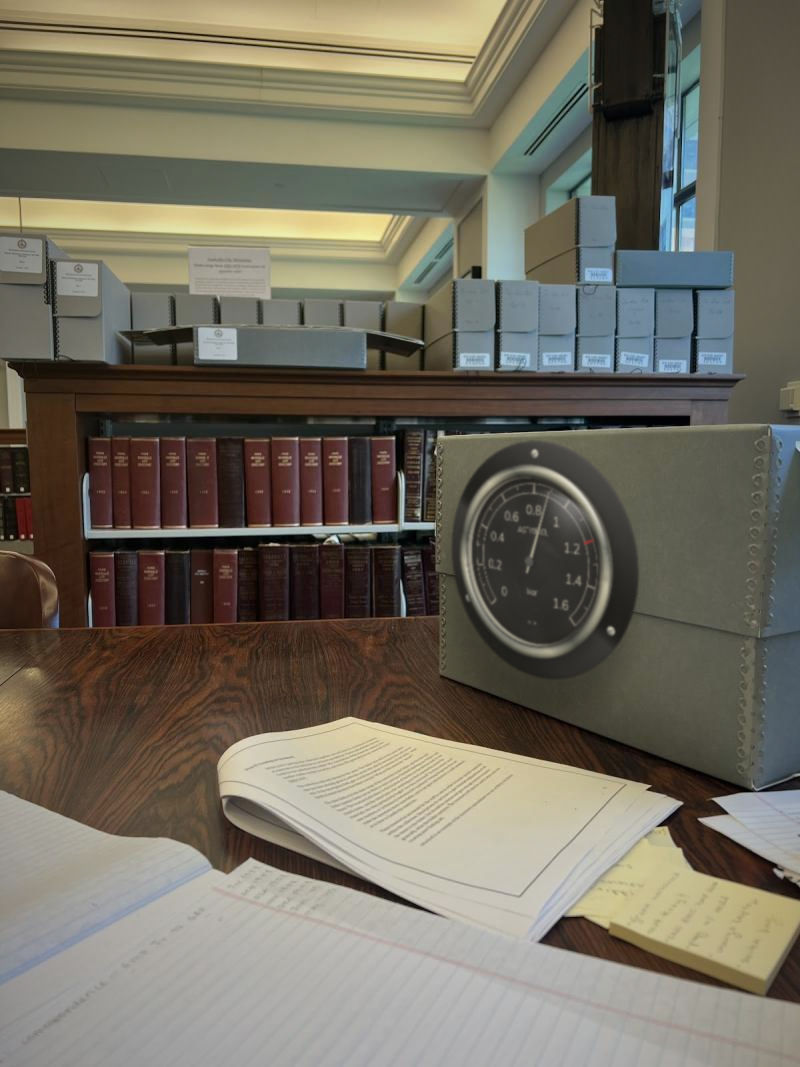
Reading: **0.9** bar
